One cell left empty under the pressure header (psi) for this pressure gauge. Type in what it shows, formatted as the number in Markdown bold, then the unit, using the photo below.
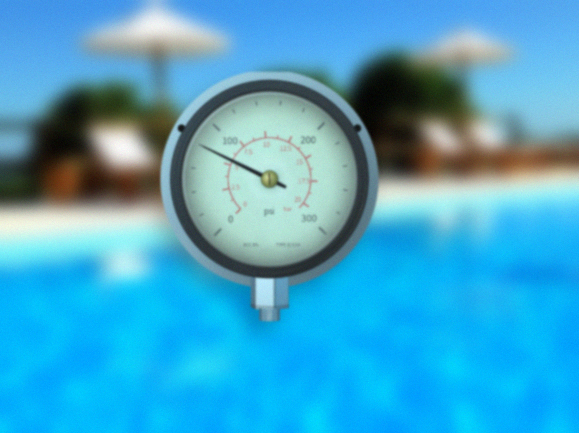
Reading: **80** psi
